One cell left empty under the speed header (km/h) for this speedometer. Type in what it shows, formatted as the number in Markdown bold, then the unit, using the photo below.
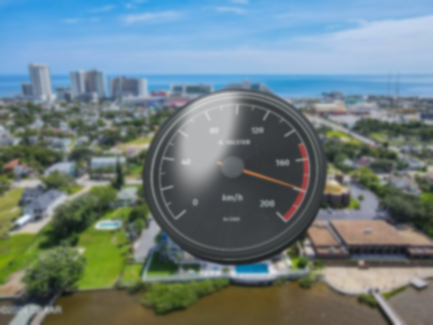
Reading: **180** km/h
